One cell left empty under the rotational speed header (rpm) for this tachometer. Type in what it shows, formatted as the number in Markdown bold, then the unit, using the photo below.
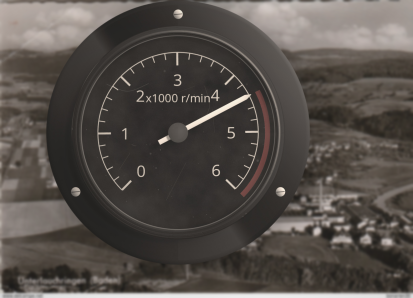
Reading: **4400** rpm
